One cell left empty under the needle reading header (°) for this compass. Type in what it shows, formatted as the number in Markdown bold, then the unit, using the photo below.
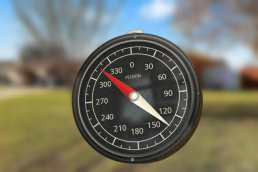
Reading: **315** °
